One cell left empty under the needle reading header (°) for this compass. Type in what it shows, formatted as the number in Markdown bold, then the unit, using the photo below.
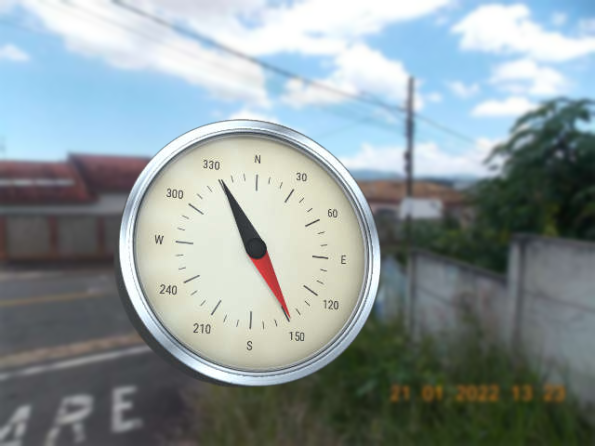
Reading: **150** °
